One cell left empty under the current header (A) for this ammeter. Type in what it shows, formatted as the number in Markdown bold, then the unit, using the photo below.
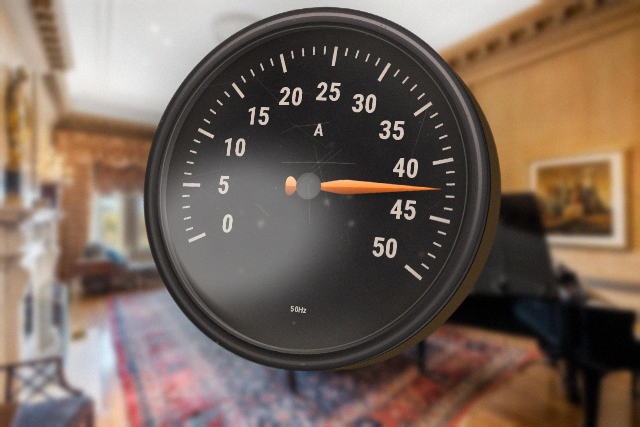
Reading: **42.5** A
